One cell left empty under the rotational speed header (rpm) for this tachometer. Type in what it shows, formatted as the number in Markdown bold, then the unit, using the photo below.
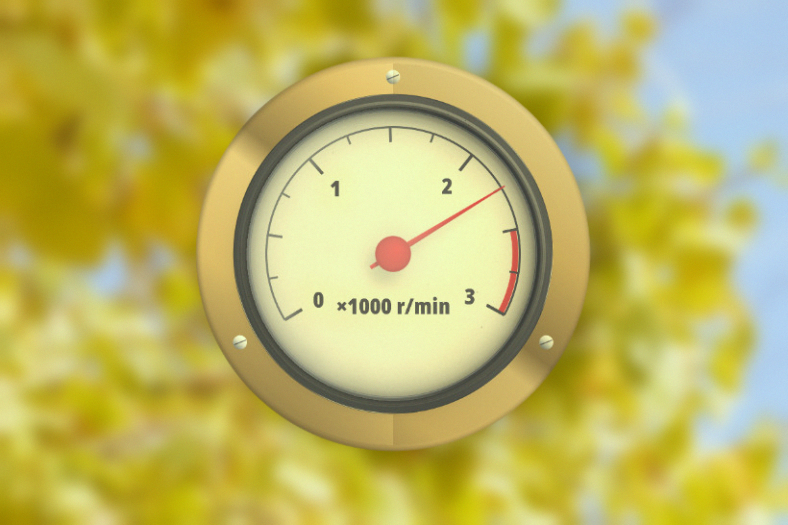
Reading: **2250** rpm
